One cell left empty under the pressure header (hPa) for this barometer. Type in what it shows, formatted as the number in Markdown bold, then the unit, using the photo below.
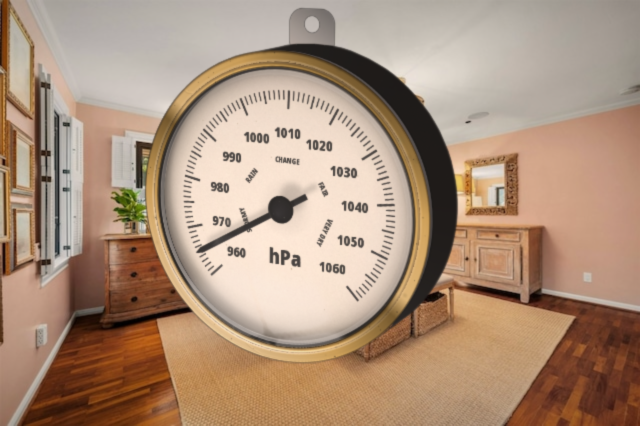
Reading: **965** hPa
